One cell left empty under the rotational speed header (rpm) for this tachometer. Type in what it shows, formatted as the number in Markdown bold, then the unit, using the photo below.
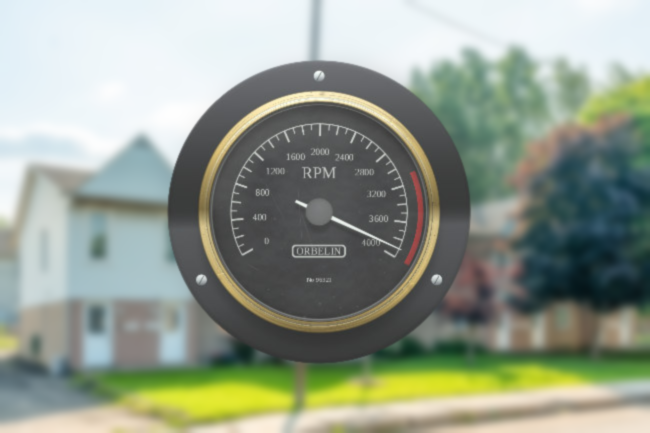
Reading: **3900** rpm
